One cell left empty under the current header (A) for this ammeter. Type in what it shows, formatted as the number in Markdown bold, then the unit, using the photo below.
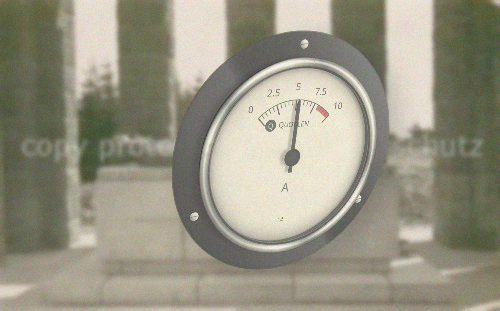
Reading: **5** A
